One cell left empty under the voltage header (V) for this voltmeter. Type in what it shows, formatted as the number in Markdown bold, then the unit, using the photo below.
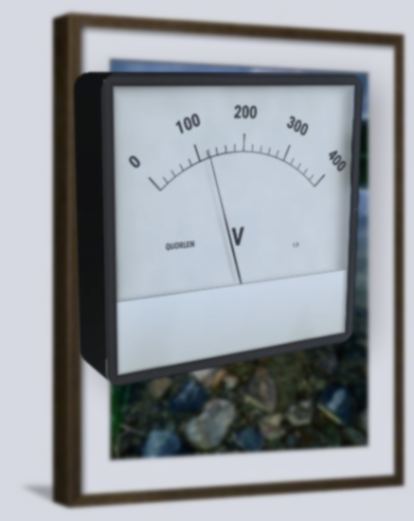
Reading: **120** V
